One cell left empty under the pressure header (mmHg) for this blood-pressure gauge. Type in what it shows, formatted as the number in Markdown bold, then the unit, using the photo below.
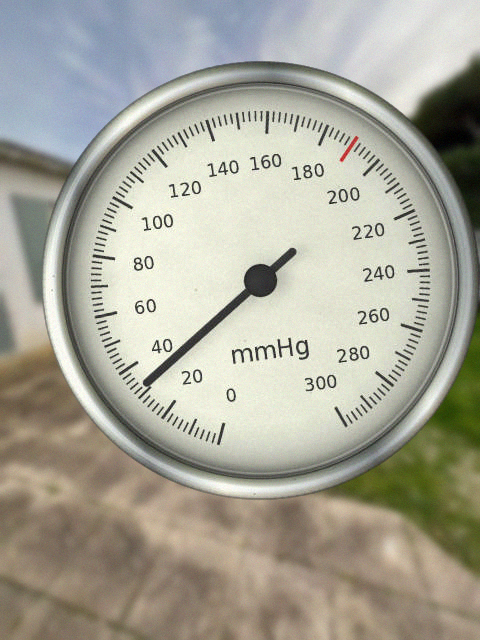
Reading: **32** mmHg
